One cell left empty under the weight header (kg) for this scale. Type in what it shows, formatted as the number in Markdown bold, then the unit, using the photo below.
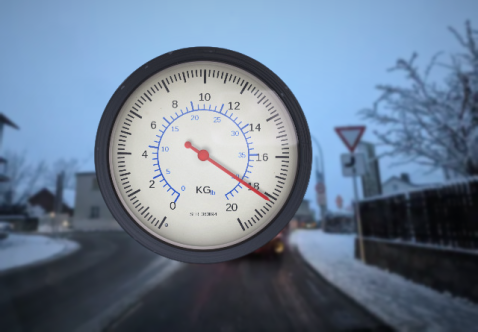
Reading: **18.2** kg
